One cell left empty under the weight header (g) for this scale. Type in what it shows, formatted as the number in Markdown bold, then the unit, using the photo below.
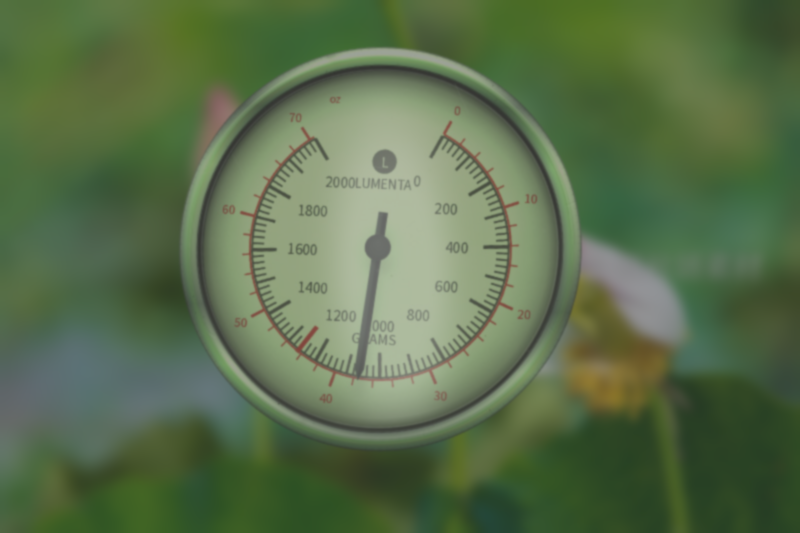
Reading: **1060** g
